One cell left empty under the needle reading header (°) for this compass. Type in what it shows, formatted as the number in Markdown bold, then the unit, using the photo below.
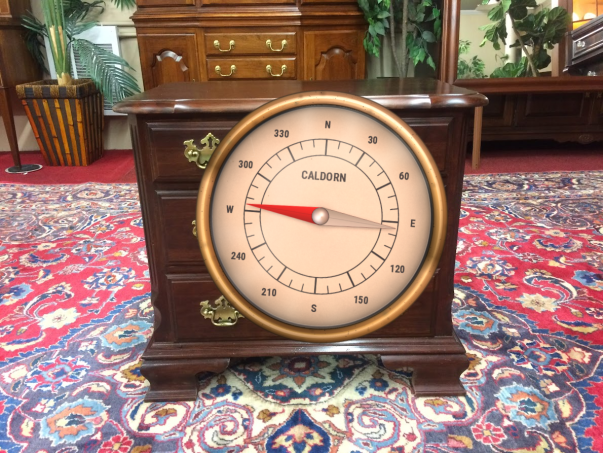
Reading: **275** °
